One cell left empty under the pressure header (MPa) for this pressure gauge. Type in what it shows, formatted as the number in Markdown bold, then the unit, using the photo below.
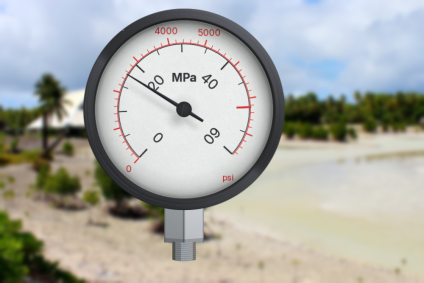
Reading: **17.5** MPa
